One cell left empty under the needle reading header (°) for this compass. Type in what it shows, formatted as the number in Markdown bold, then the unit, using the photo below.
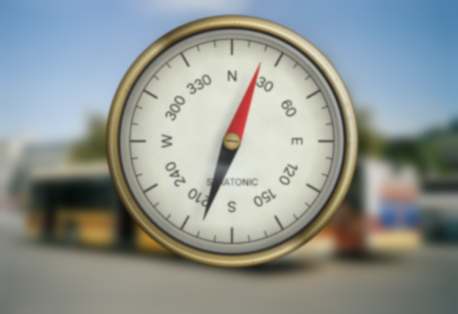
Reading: **20** °
